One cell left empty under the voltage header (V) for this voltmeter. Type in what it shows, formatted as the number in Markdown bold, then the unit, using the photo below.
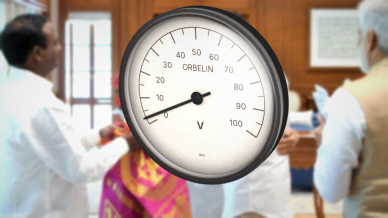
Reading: **2.5** V
